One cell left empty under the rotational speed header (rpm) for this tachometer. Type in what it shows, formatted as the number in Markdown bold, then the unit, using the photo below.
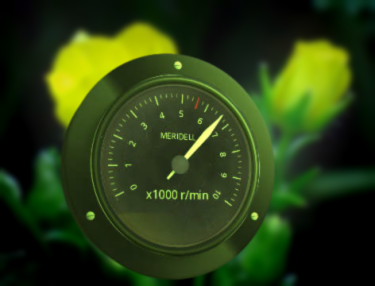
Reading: **6600** rpm
